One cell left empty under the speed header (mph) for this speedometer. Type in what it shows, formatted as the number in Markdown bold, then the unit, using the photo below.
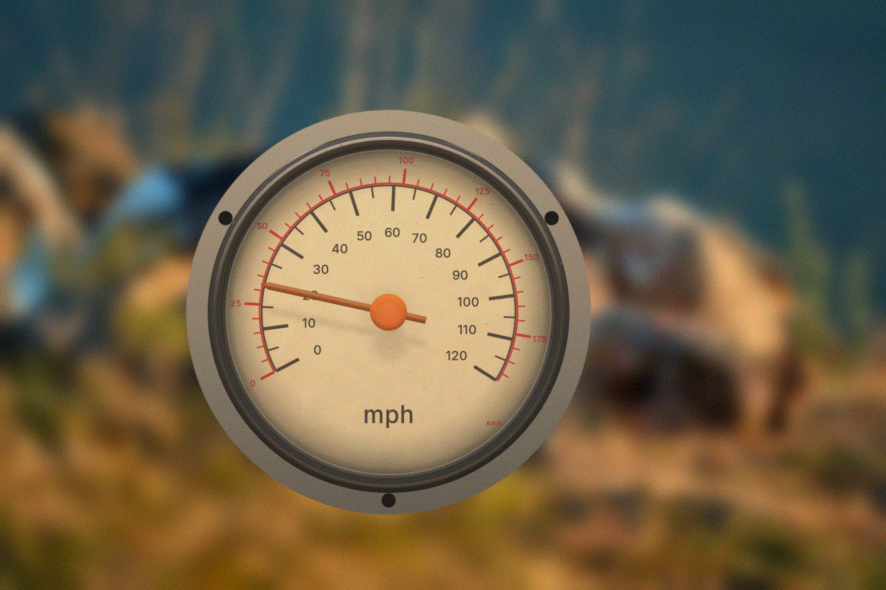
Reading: **20** mph
